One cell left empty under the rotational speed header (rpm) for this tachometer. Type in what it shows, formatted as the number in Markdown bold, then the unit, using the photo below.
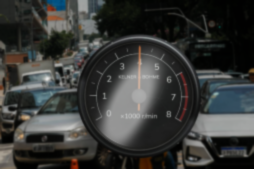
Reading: **4000** rpm
